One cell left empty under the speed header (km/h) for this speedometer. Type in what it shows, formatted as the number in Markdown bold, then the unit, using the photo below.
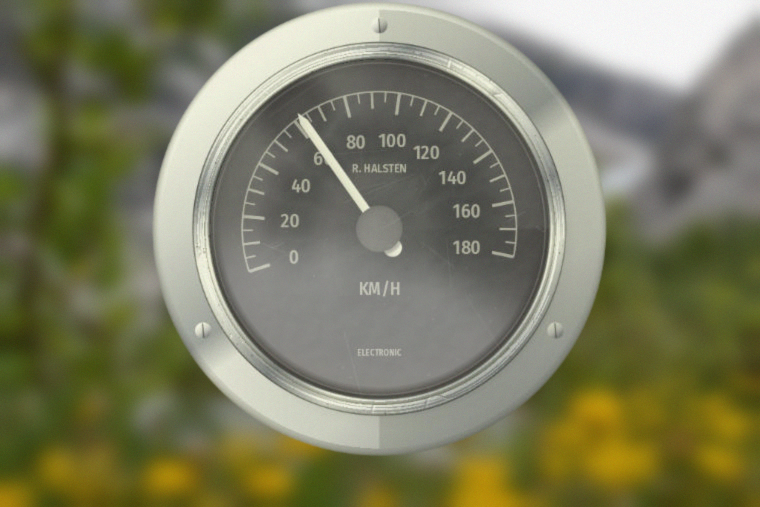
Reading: **62.5** km/h
